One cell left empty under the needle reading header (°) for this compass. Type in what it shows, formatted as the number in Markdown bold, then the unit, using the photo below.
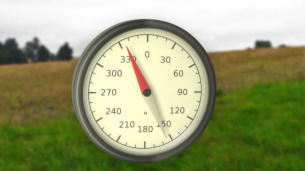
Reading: **335** °
